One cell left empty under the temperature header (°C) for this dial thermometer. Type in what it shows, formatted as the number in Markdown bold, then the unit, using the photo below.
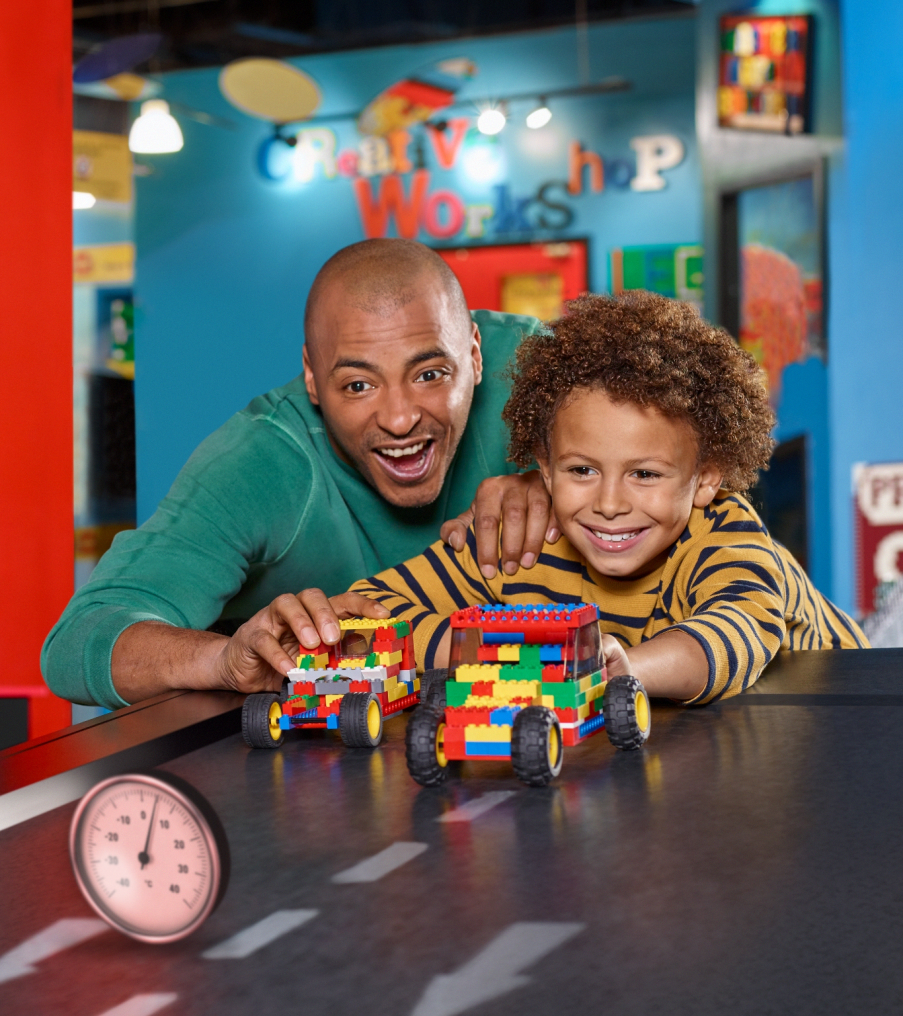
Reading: **5** °C
